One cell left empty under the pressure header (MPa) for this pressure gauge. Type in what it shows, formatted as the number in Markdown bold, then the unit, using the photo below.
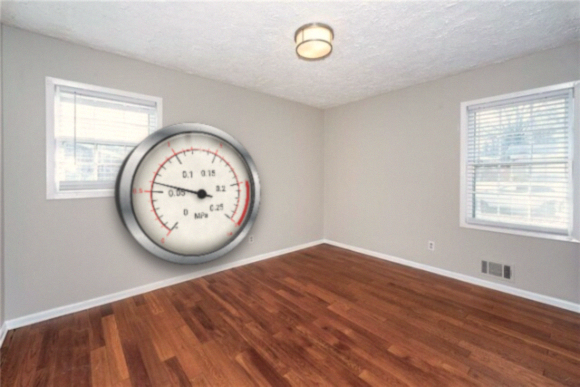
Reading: **0.06** MPa
